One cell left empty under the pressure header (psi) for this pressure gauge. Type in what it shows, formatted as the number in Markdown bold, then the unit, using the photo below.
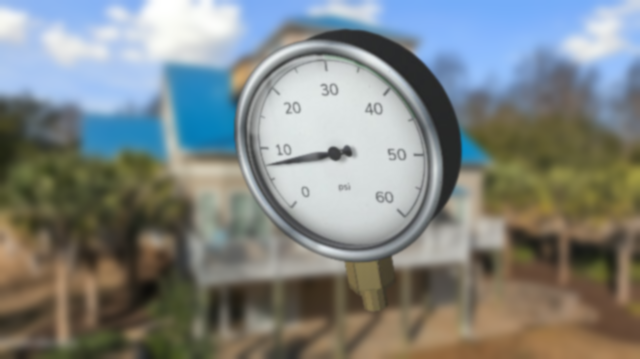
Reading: **7.5** psi
